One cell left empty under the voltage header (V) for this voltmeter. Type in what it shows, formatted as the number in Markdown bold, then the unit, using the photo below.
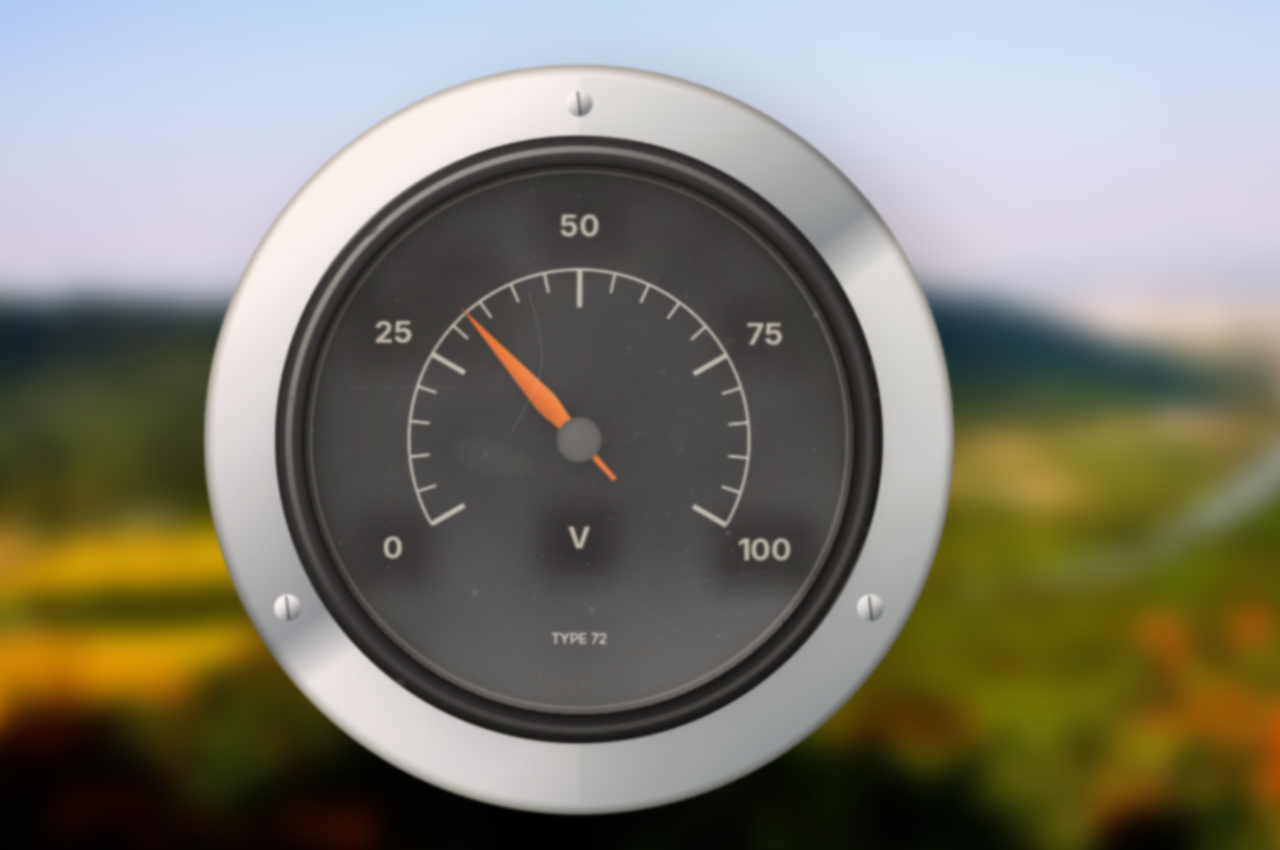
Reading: **32.5** V
